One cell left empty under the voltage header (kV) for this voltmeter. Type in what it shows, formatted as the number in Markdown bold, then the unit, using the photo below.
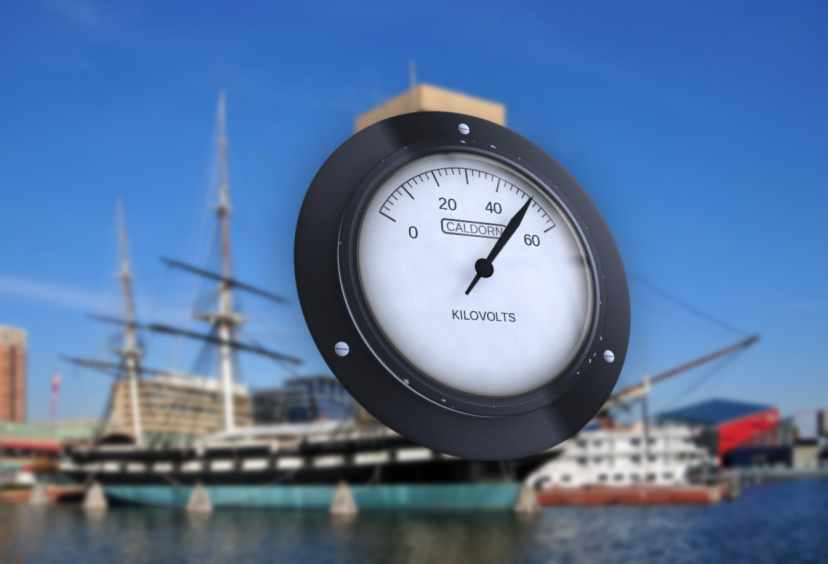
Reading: **50** kV
